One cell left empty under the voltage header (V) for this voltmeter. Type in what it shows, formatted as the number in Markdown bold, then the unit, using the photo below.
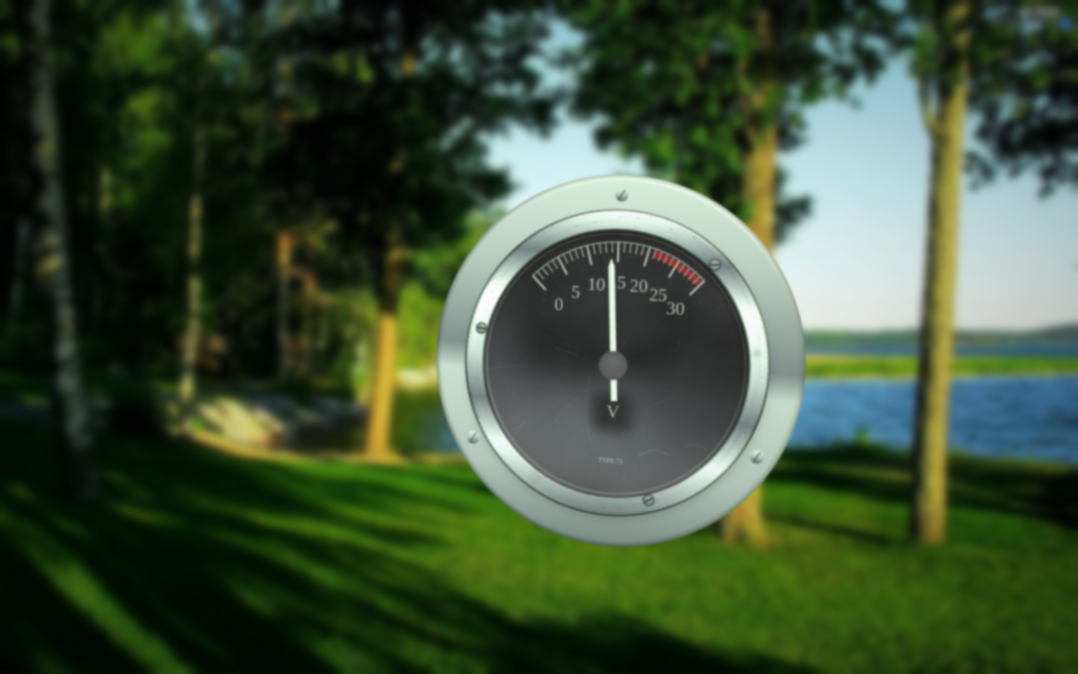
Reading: **14** V
